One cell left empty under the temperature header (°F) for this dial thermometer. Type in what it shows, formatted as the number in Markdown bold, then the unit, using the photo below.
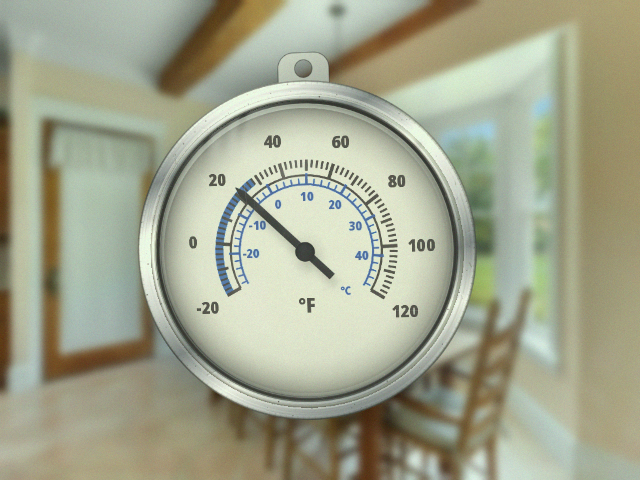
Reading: **22** °F
